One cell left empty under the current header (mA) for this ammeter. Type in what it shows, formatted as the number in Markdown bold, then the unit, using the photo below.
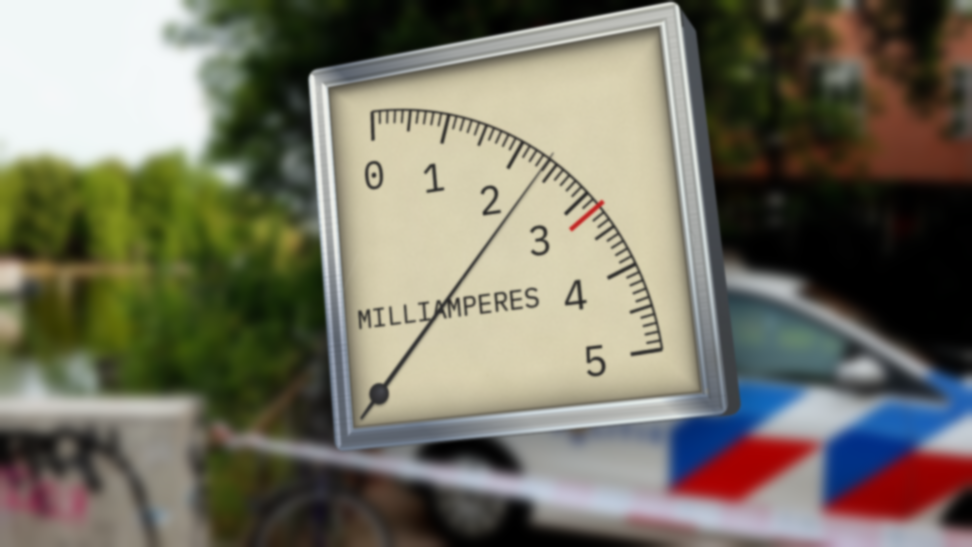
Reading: **2.4** mA
